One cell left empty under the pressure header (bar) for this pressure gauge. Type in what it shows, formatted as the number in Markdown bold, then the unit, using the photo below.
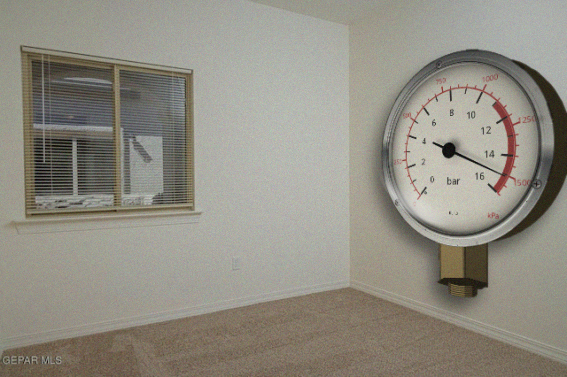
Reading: **15** bar
